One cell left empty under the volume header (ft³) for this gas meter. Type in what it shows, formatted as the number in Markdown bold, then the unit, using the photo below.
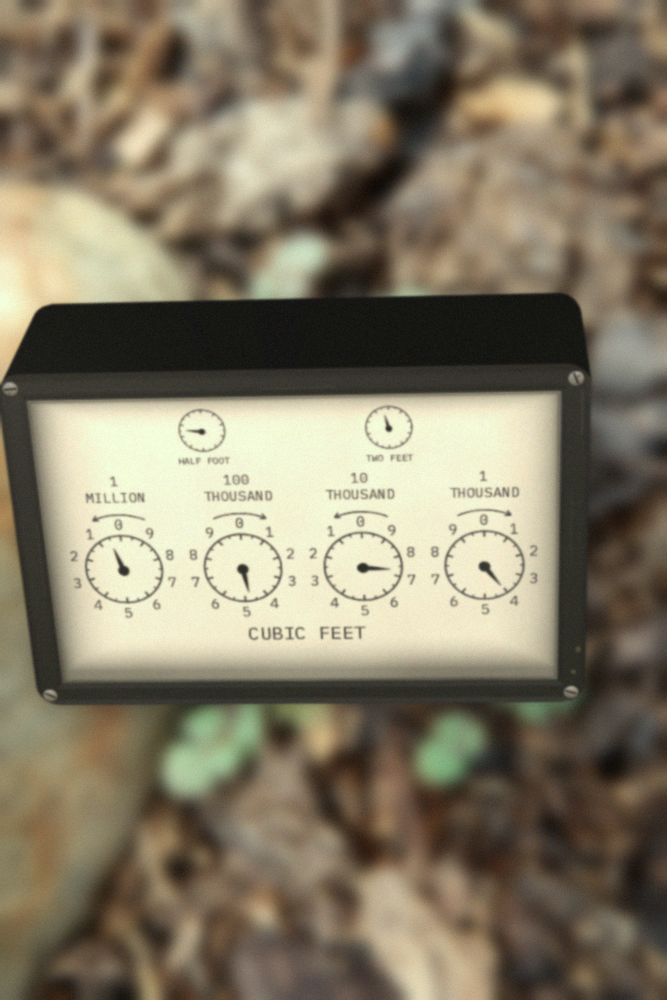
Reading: **47400** ft³
